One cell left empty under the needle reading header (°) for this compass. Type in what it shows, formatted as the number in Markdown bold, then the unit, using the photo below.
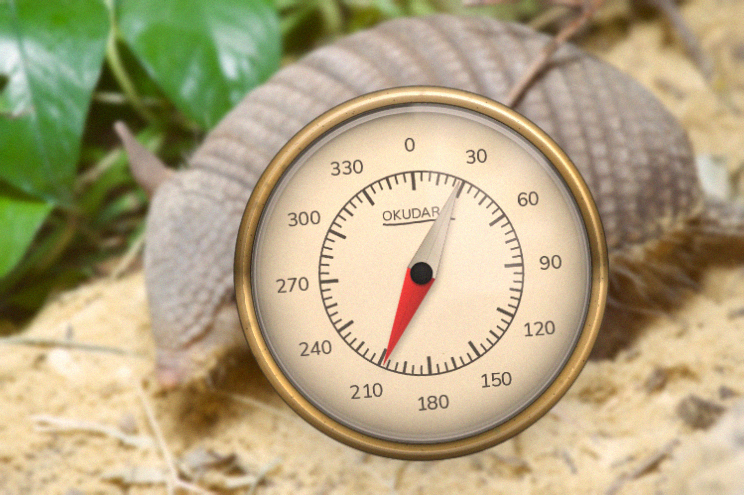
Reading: **207.5** °
